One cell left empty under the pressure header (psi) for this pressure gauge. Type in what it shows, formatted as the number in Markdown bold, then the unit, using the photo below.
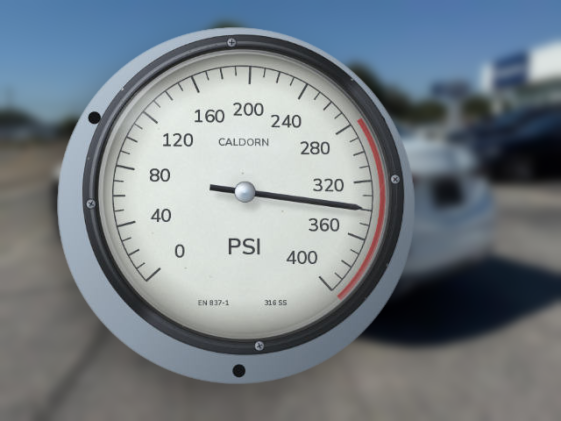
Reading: **340** psi
